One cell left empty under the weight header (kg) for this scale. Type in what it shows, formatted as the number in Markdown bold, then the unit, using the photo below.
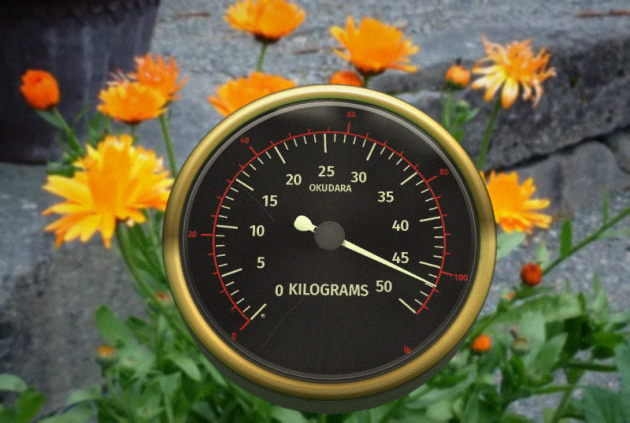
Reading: **47** kg
